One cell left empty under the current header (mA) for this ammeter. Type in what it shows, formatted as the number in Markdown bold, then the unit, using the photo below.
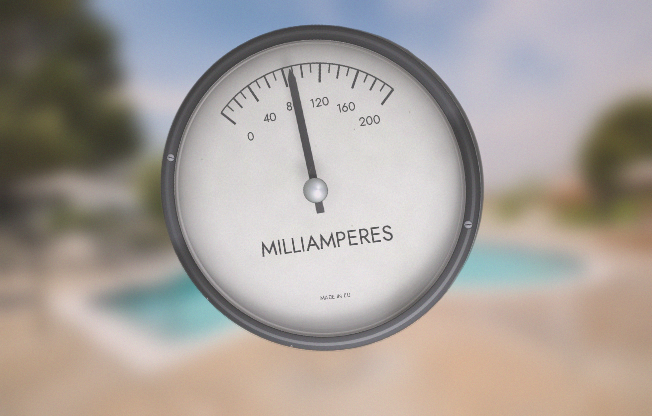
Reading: **90** mA
